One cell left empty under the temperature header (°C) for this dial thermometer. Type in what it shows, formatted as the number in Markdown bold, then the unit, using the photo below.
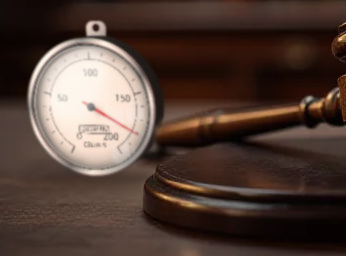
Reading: **180** °C
